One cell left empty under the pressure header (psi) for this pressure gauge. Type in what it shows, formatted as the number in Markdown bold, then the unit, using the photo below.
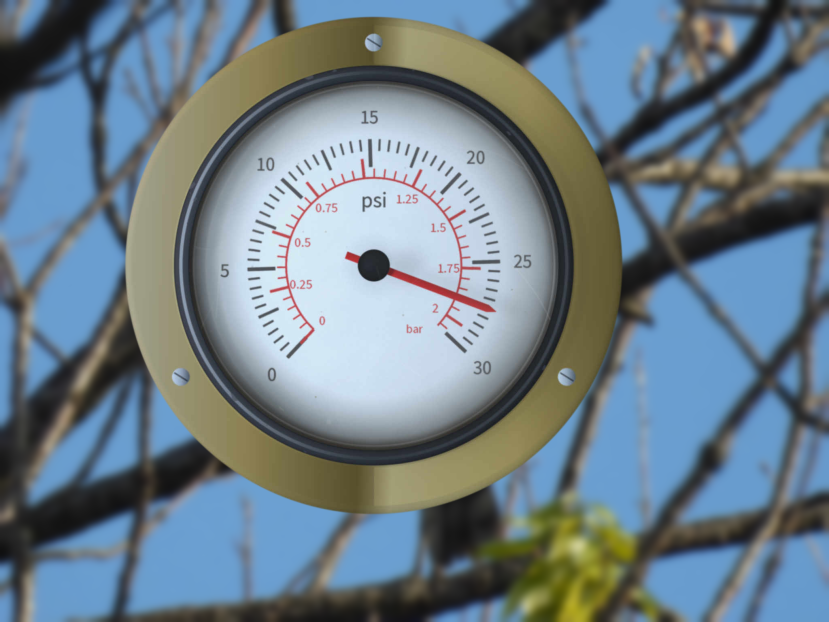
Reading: **27.5** psi
